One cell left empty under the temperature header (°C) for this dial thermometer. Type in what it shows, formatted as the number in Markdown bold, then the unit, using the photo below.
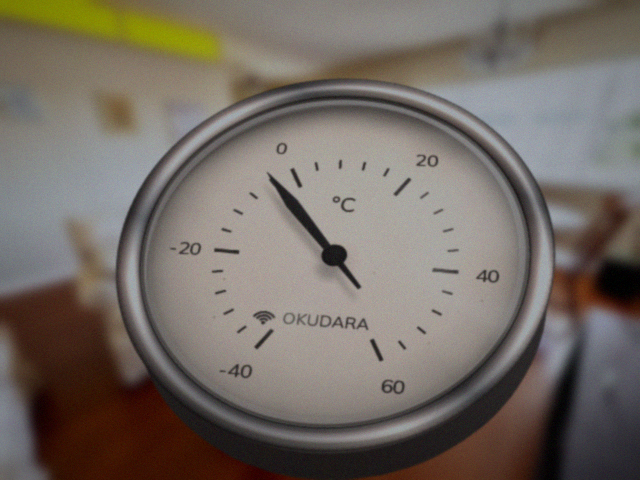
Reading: **-4** °C
